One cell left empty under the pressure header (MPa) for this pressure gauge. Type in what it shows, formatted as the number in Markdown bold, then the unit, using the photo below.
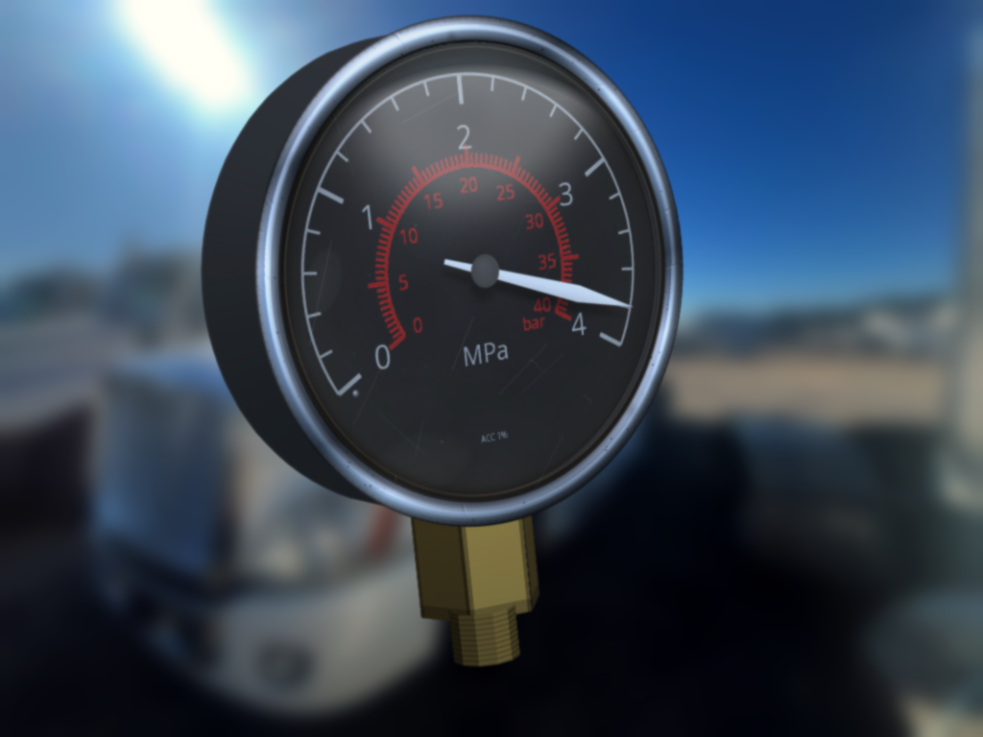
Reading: **3.8** MPa
